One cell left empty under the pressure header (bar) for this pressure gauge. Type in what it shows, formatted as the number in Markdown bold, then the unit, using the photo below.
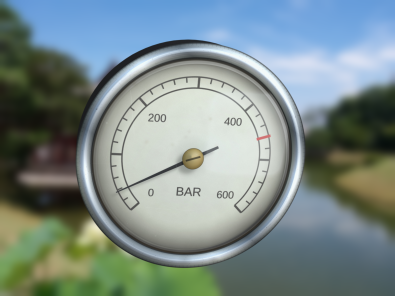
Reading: **40** bar
